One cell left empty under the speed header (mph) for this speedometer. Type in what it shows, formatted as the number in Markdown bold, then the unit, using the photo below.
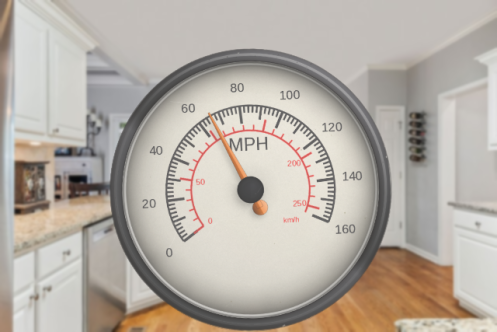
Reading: **66** mph
